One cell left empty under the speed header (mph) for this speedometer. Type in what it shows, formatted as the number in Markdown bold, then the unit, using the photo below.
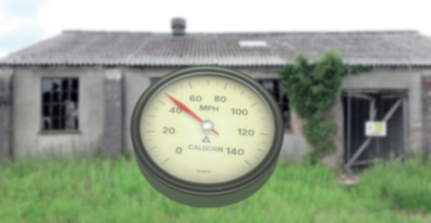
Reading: **45** mph
